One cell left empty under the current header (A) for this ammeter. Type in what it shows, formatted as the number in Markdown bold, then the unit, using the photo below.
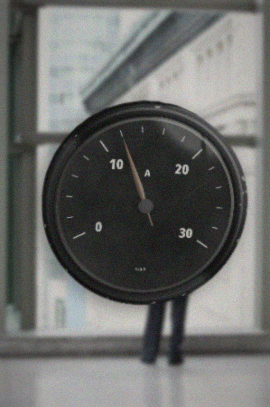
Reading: **12** A
